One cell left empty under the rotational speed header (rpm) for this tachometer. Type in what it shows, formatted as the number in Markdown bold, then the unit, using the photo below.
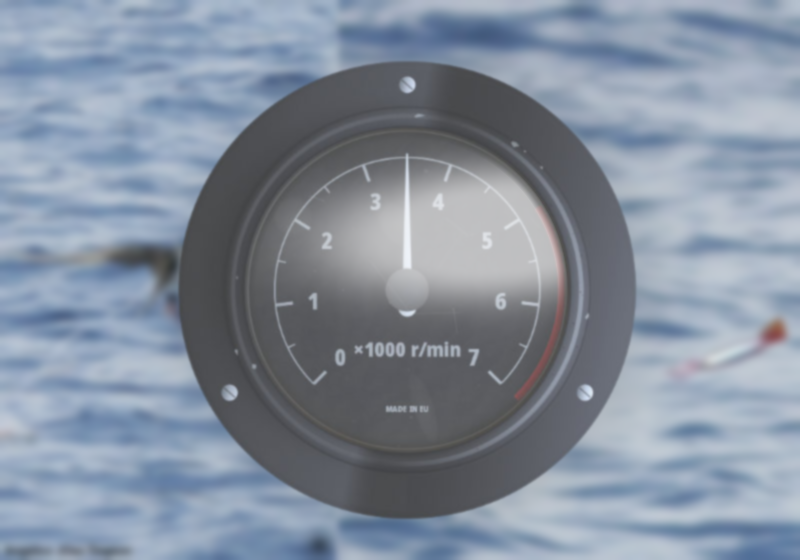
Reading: **3500** rpm
